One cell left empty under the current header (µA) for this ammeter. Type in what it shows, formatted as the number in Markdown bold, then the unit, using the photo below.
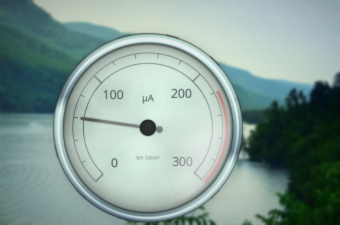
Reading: **60** µA
